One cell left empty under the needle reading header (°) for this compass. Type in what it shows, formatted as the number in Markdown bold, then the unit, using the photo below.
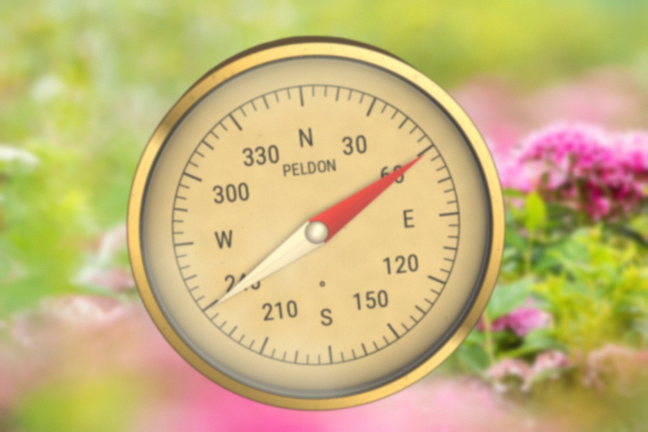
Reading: **60** °
